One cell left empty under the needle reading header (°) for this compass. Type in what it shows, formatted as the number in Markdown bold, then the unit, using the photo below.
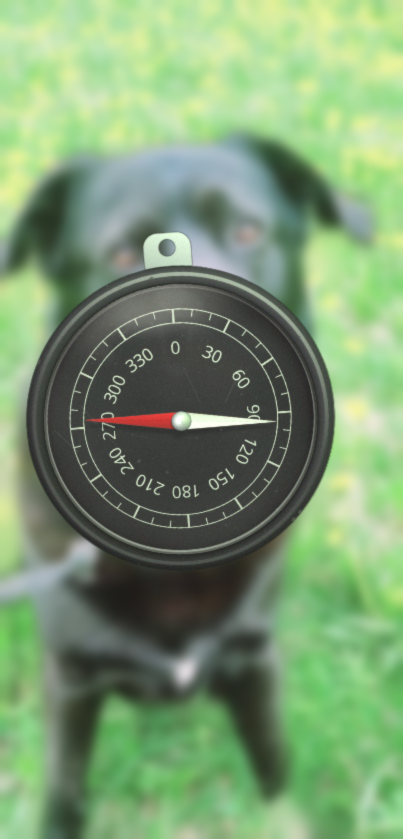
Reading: **275** °
